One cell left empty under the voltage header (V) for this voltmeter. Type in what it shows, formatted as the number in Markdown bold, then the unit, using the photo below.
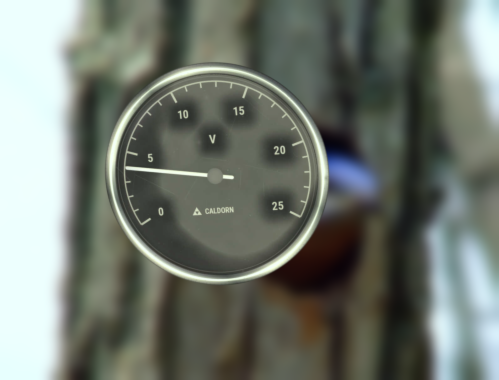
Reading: **4** V
